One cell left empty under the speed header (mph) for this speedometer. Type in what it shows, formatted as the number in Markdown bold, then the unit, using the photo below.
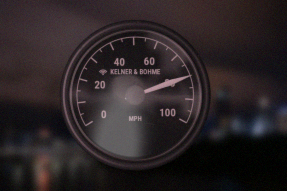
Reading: **80** mph
